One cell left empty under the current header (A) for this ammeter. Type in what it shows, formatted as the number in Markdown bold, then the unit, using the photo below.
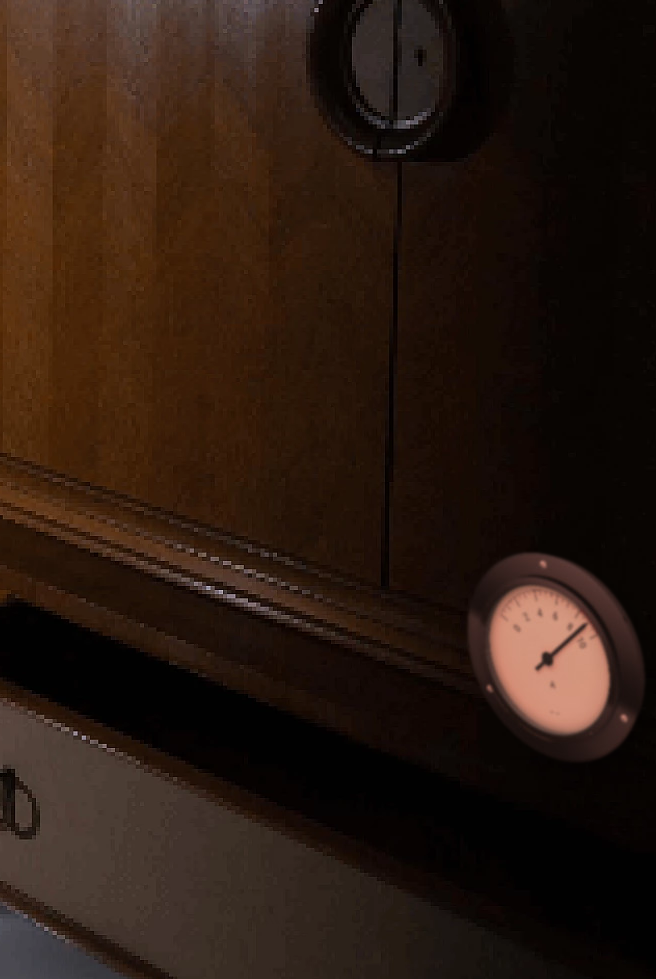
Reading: **9** A
